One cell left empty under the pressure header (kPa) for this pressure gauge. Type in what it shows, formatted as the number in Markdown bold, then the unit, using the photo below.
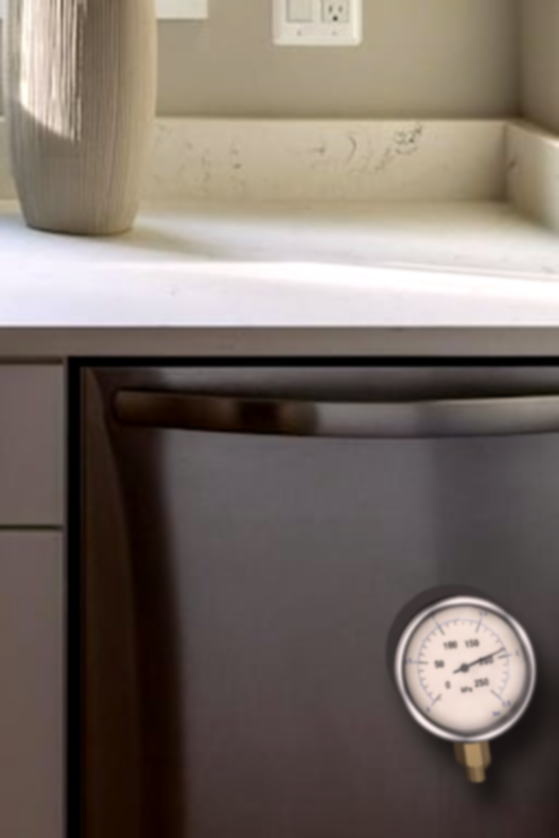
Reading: **190** kPa
